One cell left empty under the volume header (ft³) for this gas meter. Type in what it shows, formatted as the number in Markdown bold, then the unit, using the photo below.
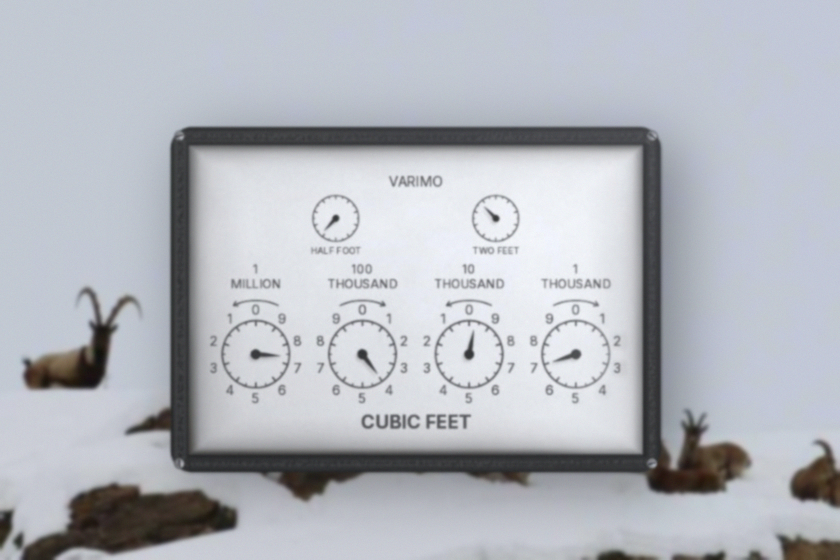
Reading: **739700** ft³
